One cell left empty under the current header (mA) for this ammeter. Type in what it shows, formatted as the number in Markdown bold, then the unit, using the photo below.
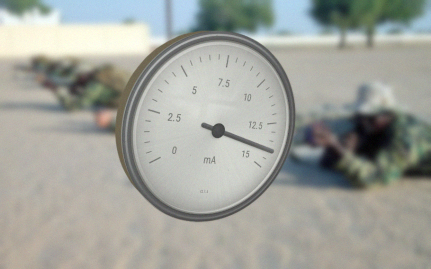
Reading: **14** mA
